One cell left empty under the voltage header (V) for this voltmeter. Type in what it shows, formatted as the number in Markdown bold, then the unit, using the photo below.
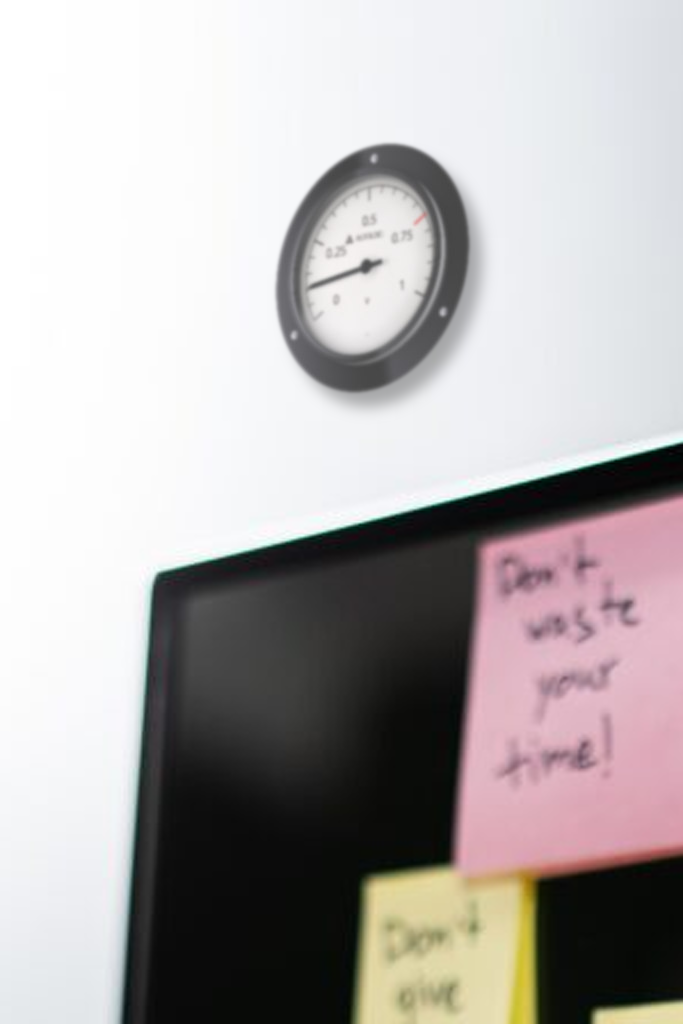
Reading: **0.1** V
